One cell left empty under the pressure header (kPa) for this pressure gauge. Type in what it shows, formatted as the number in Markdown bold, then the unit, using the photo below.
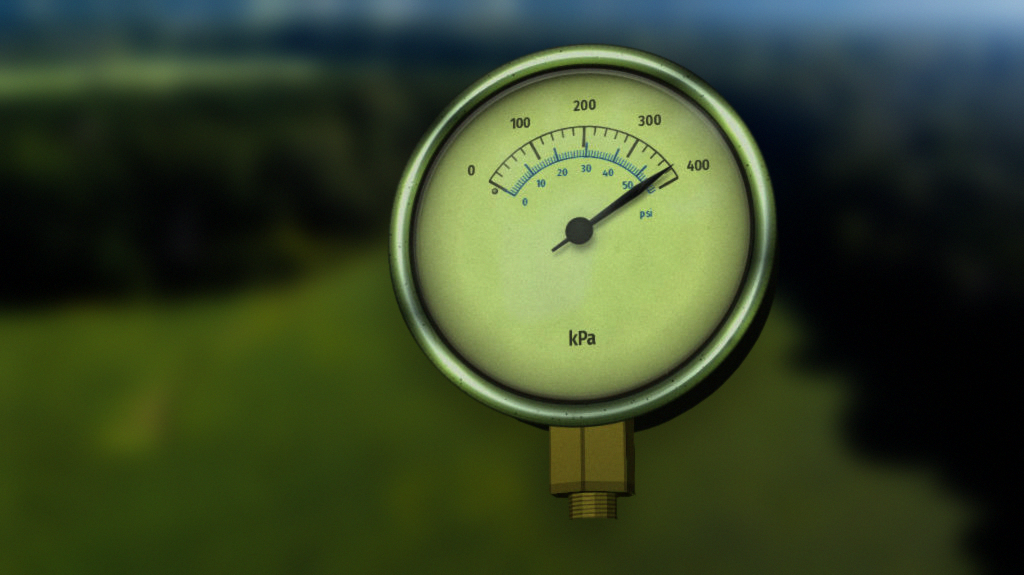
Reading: **380** kPa
